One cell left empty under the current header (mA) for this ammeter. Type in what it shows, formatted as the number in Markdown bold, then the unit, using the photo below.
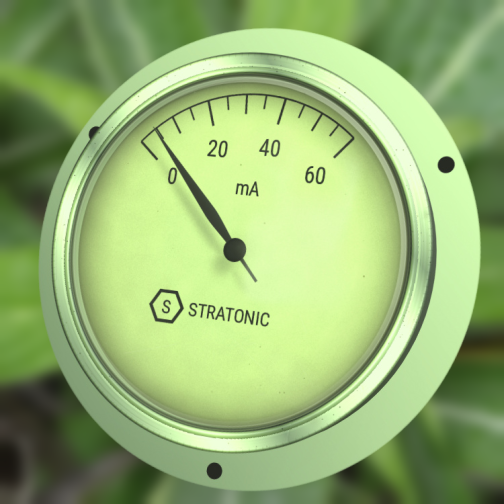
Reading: **5** mA
